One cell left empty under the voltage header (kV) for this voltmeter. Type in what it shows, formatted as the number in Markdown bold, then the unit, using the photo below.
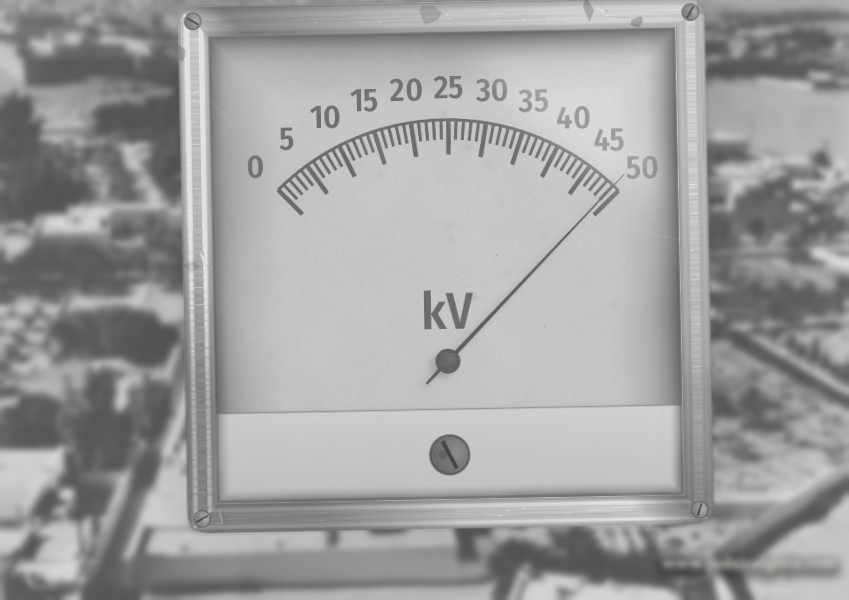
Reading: **49** kV
